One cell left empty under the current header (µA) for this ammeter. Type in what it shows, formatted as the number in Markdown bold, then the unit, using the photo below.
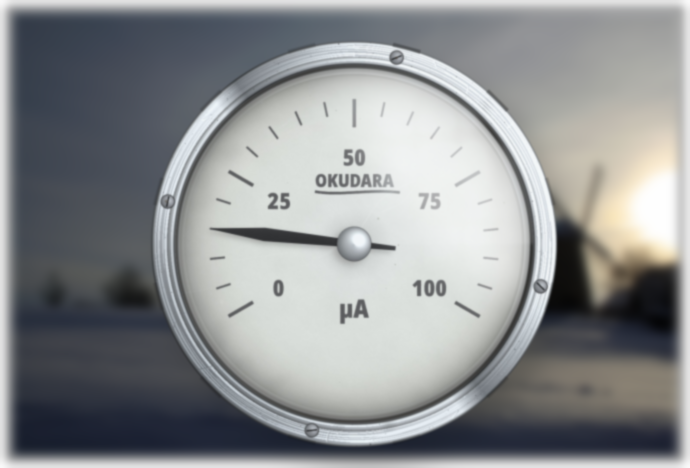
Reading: **15** µA
